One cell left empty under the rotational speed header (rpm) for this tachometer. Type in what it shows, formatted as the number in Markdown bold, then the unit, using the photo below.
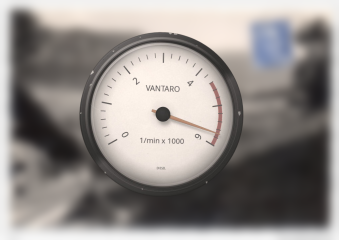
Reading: **5700** rpm
